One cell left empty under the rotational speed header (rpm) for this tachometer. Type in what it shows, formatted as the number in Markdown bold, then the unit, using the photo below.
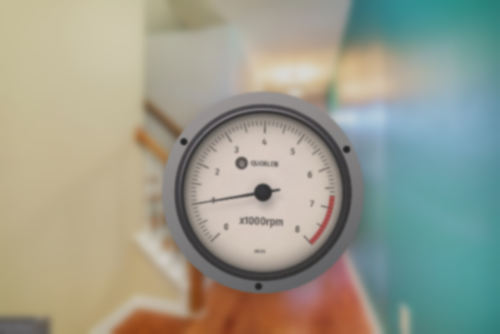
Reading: **1000** rpm
